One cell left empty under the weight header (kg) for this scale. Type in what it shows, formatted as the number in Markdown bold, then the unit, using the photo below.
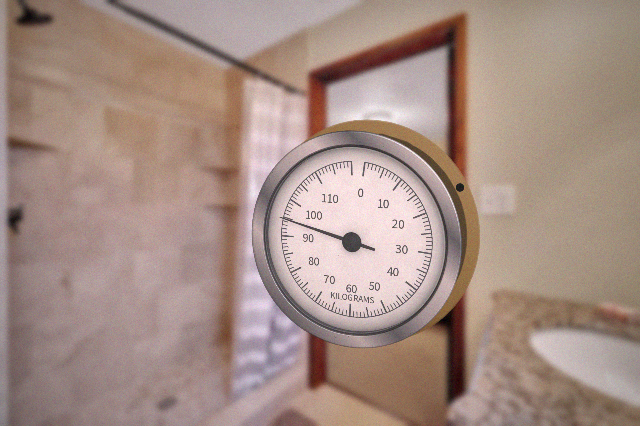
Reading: **95** kg
